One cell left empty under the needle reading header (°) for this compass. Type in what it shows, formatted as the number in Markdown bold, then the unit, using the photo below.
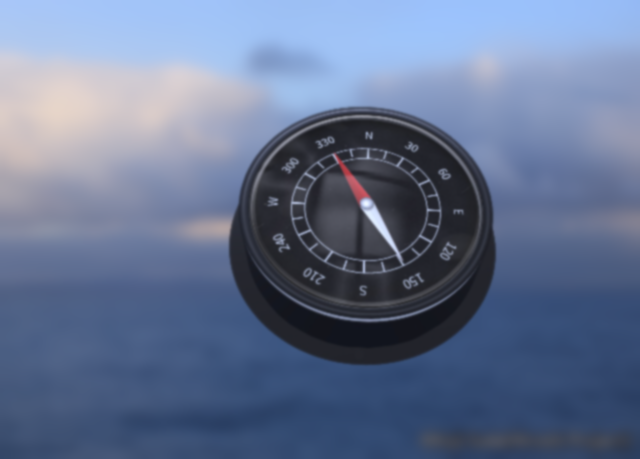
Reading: **330** °
